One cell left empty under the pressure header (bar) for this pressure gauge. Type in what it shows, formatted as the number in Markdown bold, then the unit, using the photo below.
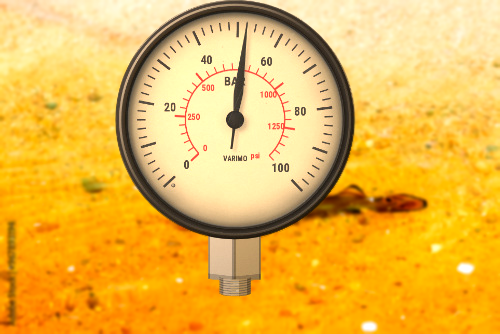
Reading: **52** bar
